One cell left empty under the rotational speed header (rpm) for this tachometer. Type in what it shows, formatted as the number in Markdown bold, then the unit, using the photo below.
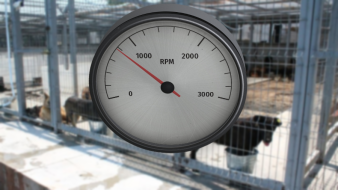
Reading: **800** rpm
